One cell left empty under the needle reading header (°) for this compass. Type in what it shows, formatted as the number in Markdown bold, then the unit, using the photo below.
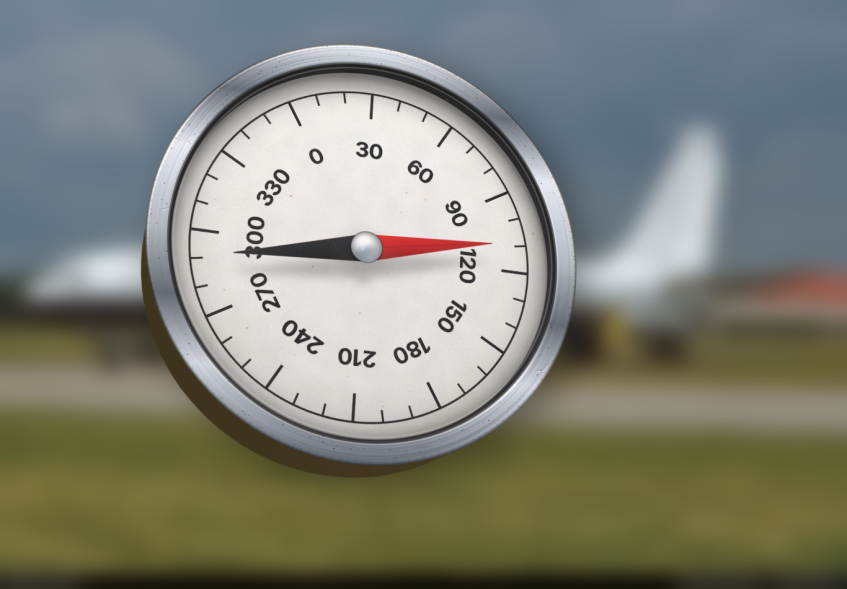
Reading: **110** °
